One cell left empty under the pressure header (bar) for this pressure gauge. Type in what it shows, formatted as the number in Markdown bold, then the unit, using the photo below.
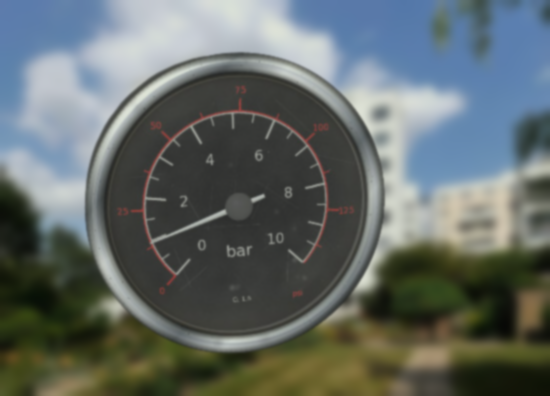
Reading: **1** bar
